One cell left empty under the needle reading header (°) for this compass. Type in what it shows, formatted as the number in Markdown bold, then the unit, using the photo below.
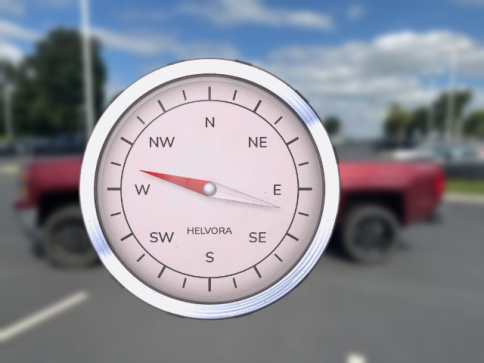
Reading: **285** °
